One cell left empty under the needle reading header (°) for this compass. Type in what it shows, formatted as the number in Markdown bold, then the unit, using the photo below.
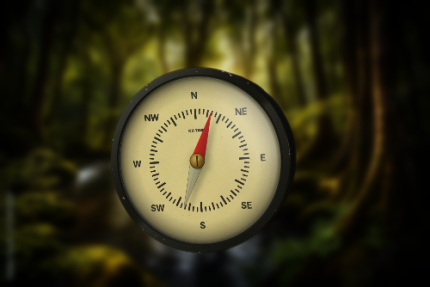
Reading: **20** °
